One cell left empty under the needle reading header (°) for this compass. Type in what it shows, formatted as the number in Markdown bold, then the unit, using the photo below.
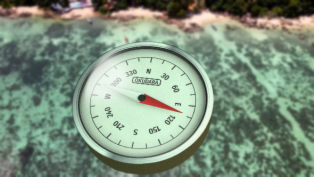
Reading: **105** °
